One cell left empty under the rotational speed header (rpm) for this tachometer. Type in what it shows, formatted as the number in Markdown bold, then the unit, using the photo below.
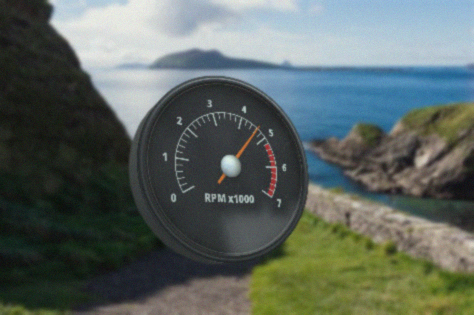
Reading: **4600** rpm
